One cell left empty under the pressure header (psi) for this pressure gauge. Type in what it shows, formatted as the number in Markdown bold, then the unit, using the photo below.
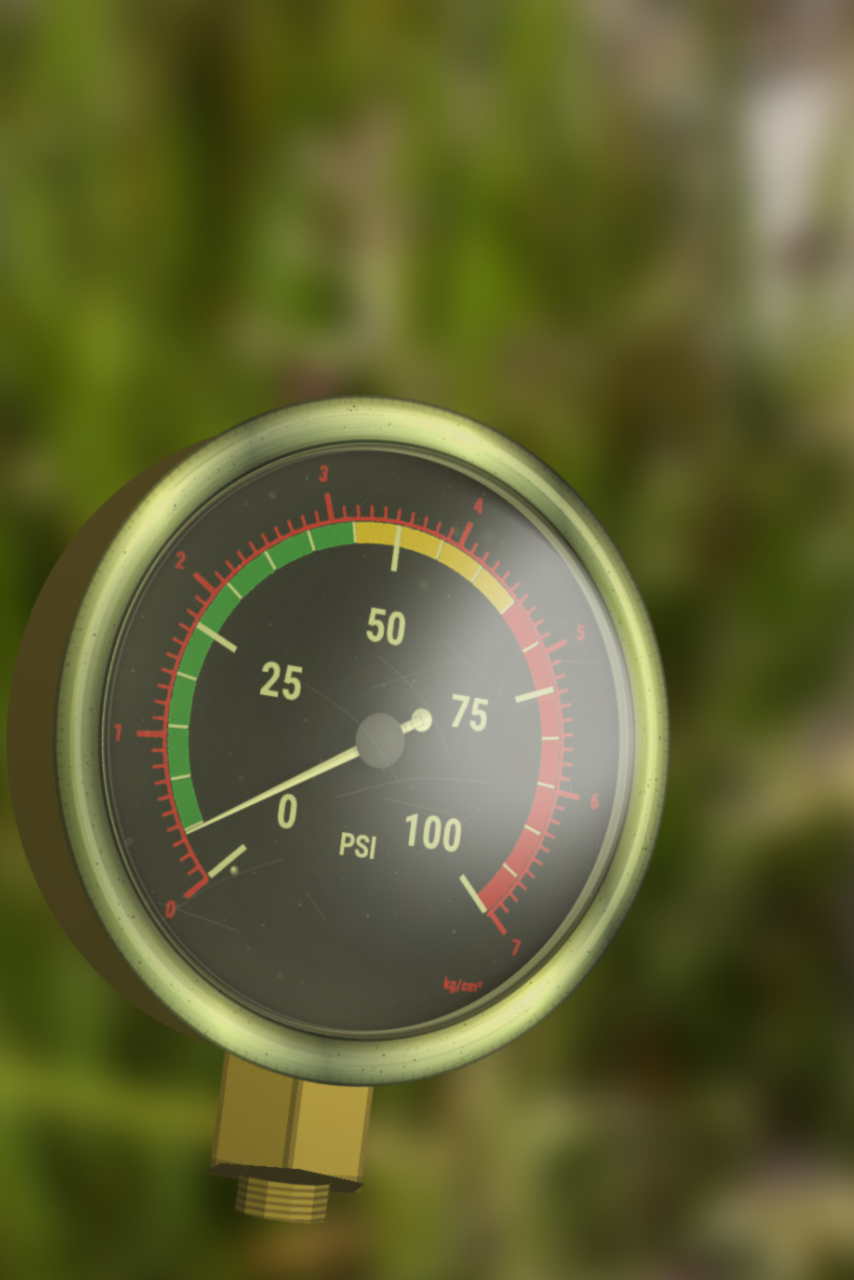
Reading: **5** psi
